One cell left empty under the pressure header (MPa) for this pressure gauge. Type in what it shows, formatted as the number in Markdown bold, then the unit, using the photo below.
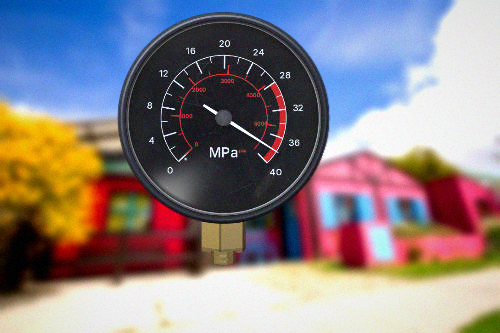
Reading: **38** MPa
